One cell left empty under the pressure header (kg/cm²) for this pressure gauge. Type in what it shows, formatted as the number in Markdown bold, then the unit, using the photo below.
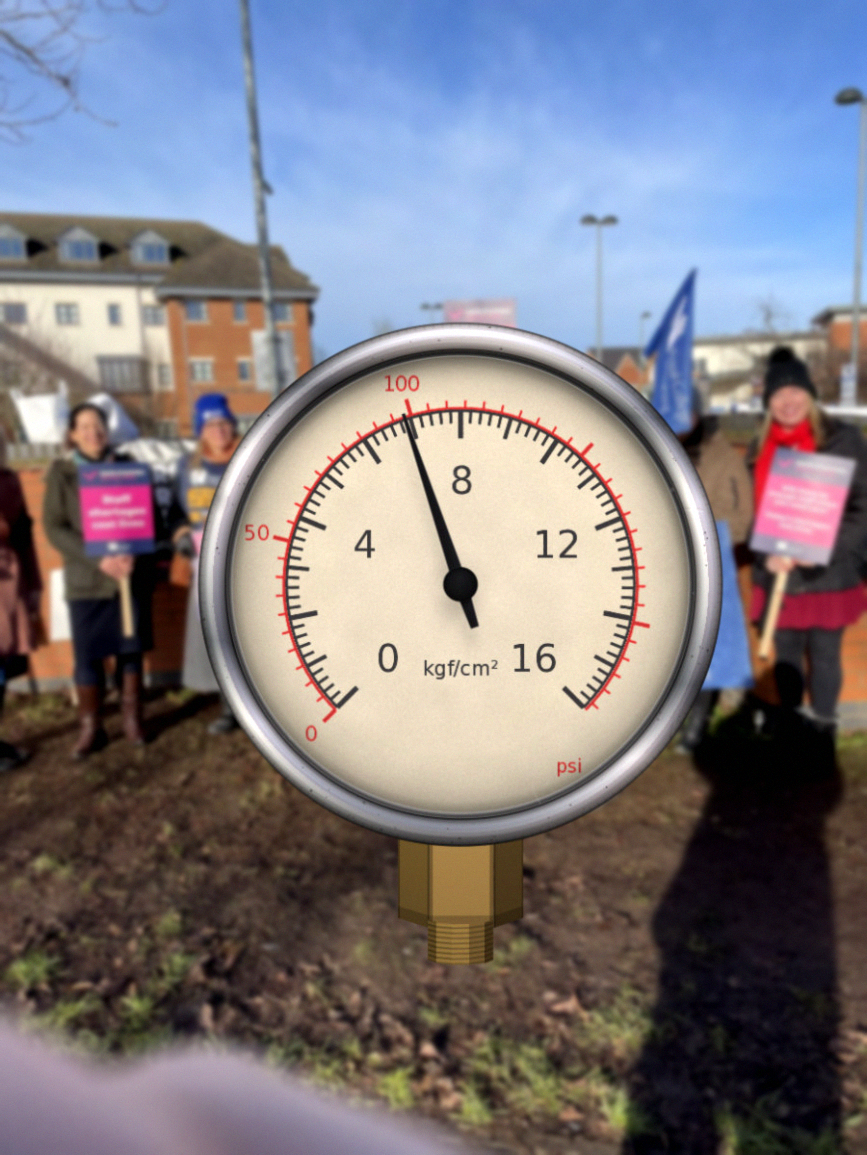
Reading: **6.9** kg/cm²
